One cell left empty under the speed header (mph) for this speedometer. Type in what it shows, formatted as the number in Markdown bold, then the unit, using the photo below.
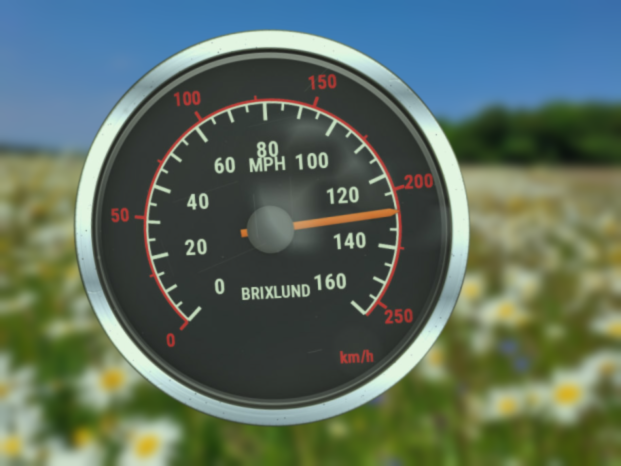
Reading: **130** mph
